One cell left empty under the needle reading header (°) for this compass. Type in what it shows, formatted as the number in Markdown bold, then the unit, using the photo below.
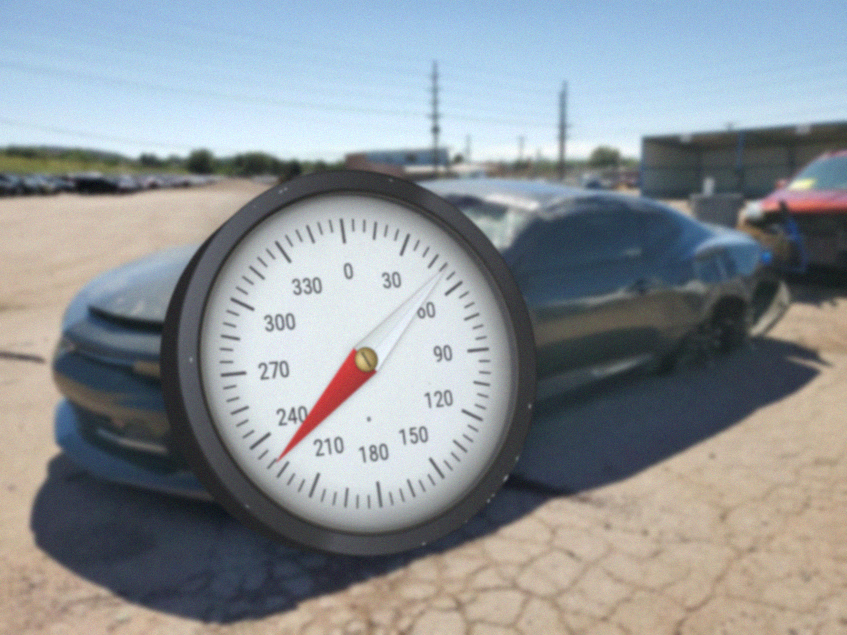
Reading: **230** °
